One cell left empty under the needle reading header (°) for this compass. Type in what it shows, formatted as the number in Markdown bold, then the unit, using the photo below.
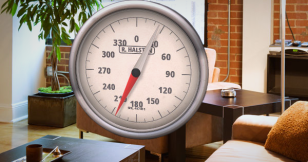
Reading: **205** °
